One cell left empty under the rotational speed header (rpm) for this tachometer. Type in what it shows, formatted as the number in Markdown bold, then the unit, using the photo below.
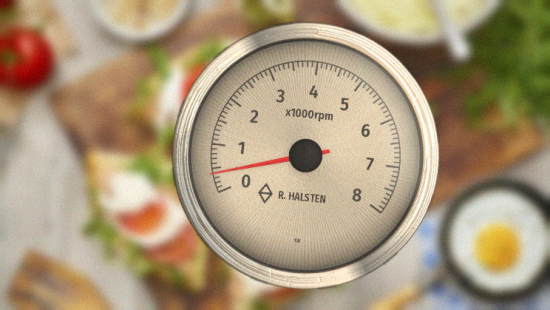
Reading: **400** rpm
